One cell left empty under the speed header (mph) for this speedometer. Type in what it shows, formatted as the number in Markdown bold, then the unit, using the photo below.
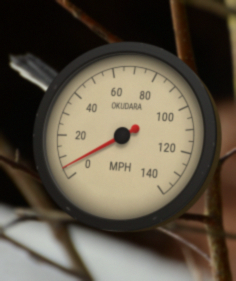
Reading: **5** mph
